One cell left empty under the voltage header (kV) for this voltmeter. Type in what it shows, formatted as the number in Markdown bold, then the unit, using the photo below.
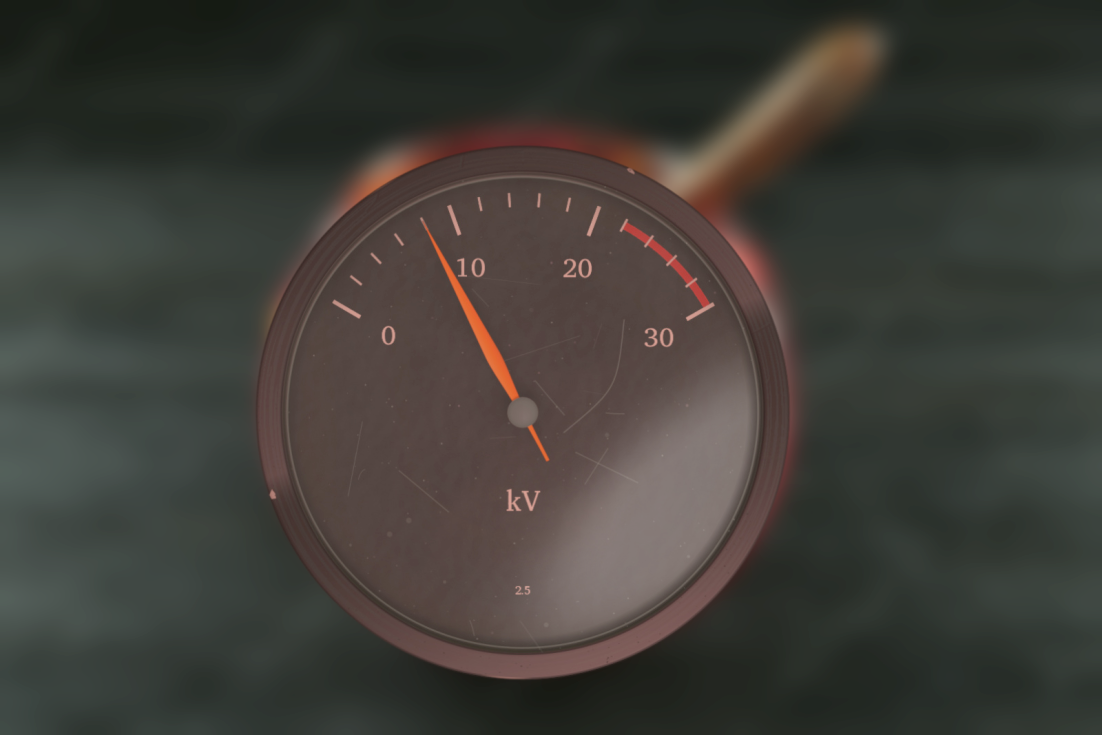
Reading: **8** kV
